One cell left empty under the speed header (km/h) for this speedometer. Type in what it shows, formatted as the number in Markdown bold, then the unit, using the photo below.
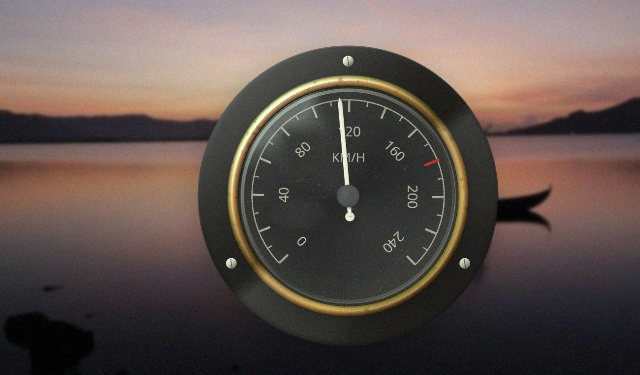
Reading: **115** km/h
